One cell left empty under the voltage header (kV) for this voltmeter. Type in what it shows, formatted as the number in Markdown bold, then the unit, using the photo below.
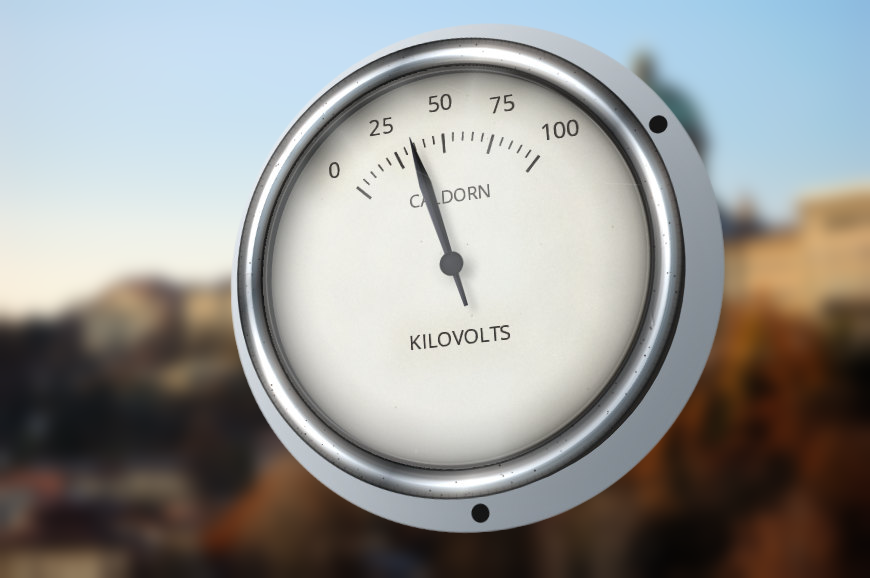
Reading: **35** kV
